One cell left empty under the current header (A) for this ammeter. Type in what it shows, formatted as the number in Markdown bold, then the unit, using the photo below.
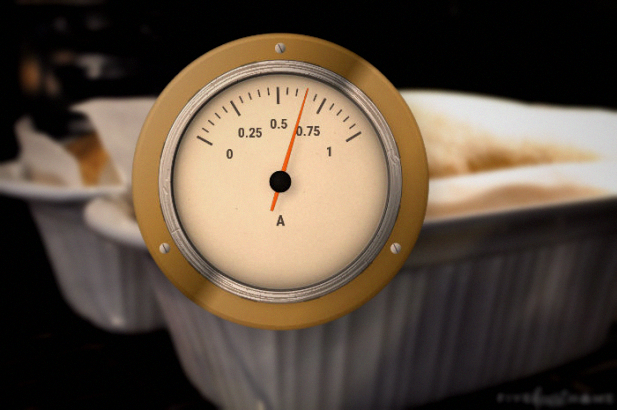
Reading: **0.65** A
